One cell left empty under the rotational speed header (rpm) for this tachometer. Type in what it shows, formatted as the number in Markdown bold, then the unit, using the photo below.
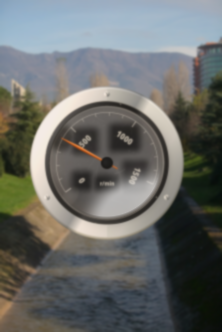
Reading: **400** rpm
